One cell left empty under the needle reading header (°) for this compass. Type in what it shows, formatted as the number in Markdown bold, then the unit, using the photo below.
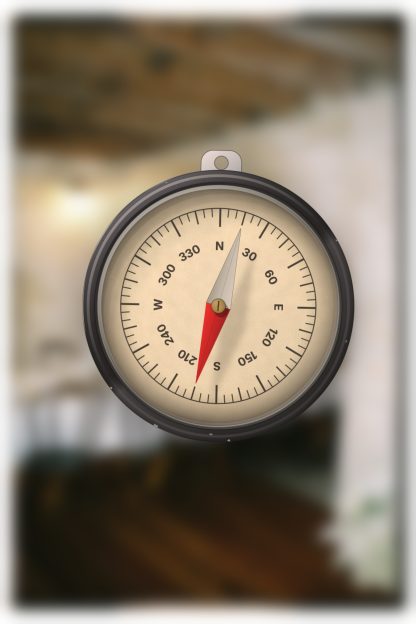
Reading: **195** °
